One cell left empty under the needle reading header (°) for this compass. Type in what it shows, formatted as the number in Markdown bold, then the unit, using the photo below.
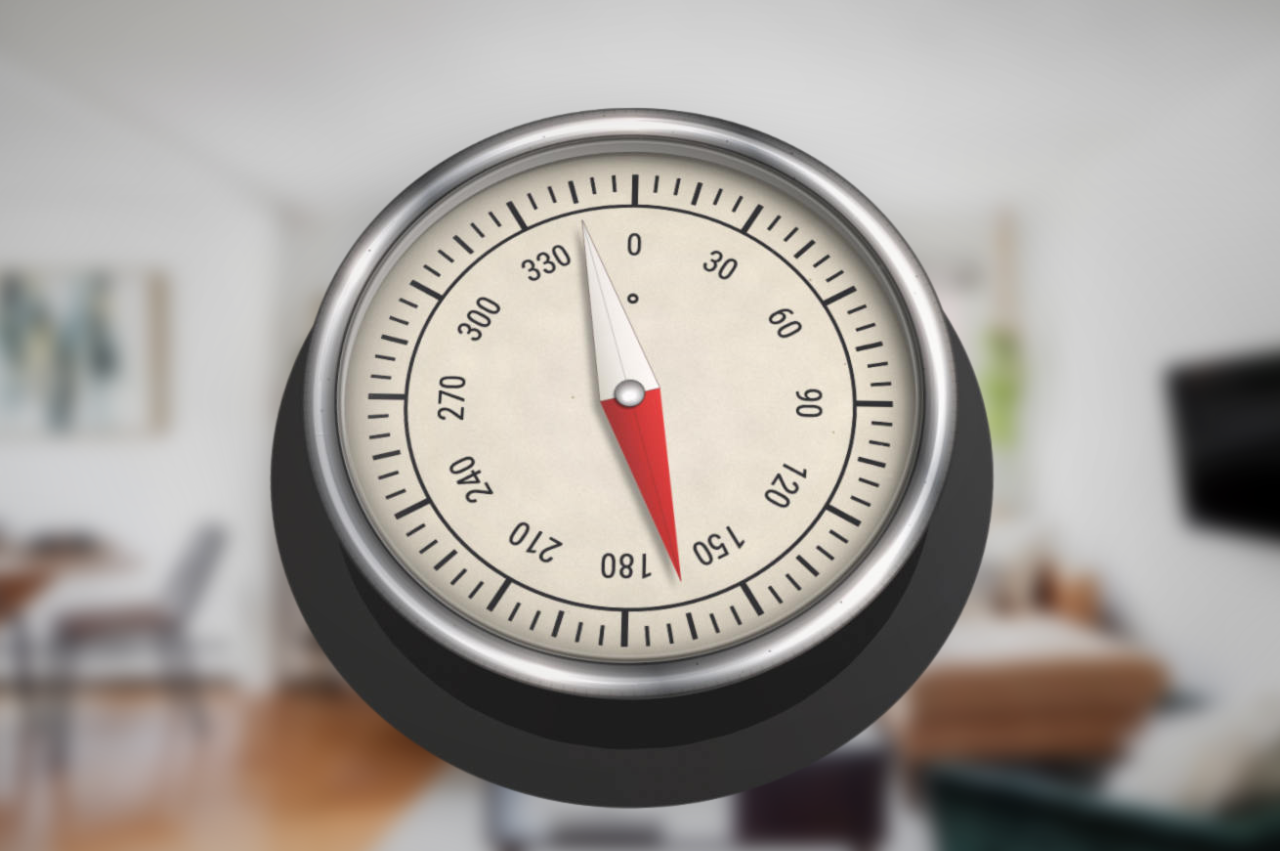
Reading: **165** °
